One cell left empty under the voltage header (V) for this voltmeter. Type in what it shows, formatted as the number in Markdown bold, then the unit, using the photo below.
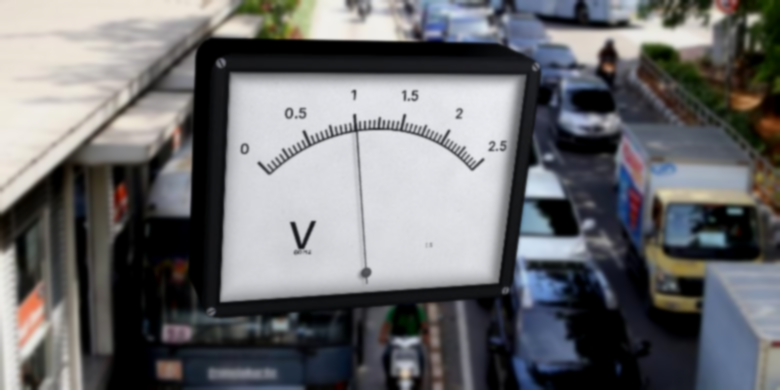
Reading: **1** V
